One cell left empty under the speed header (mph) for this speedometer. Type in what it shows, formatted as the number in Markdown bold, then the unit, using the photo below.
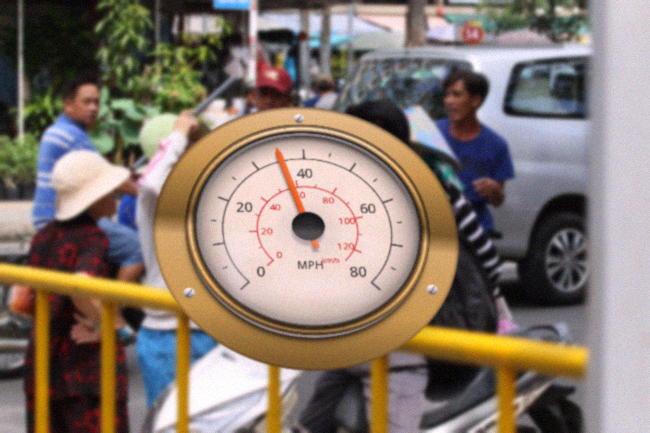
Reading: **35** mph
